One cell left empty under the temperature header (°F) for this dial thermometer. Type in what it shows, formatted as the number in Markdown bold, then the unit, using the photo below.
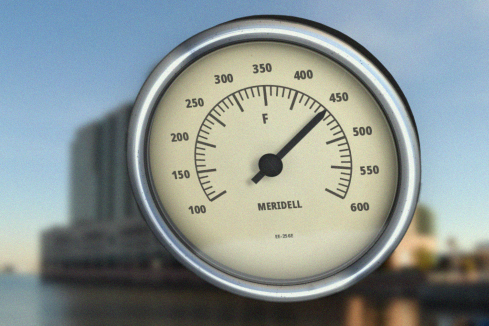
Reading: **450** °F
